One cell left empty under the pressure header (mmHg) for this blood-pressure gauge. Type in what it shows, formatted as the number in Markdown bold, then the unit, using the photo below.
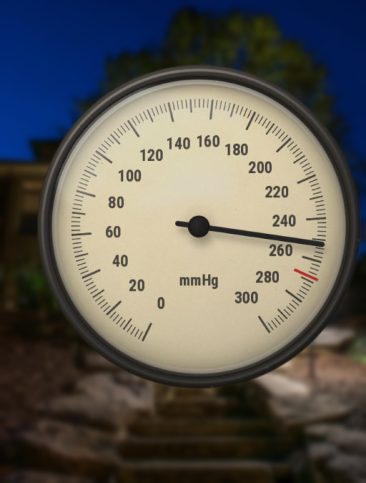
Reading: **252** mmHg
